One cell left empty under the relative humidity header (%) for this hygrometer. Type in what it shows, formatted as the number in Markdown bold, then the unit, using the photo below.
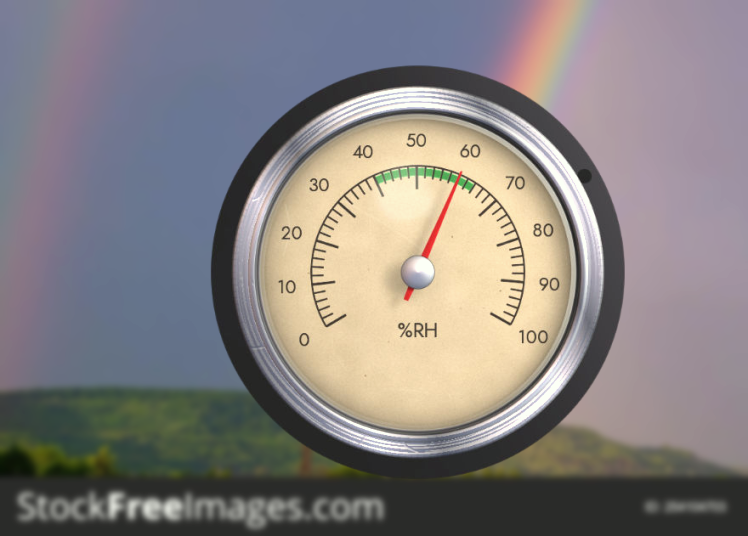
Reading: **60** %
